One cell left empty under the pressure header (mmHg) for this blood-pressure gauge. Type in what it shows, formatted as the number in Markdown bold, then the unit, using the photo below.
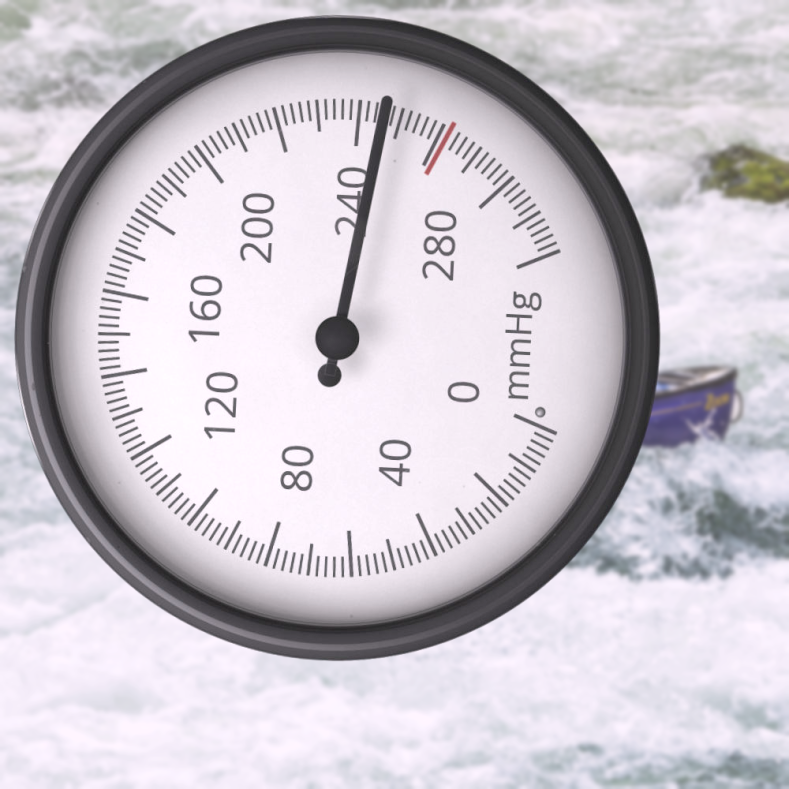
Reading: **246** mmHg
